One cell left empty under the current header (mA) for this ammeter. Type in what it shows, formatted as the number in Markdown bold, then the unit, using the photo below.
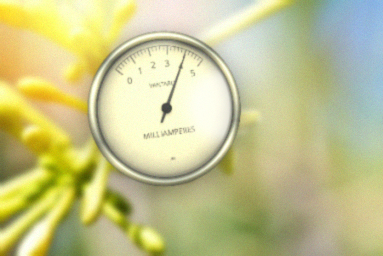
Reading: **4** mA
